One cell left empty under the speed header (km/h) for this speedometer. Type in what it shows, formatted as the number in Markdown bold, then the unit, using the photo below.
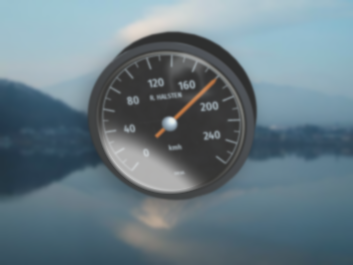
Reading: **180** km/h
